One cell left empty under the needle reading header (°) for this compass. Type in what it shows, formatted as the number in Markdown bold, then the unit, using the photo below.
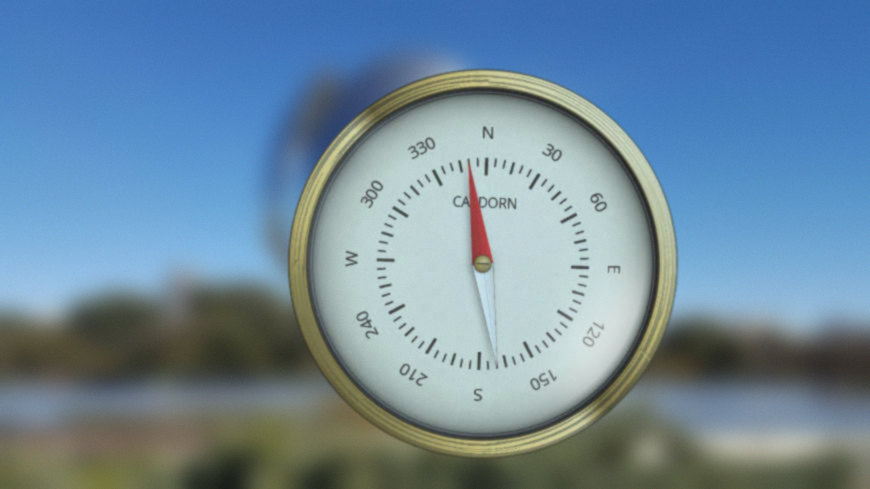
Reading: **350** °
